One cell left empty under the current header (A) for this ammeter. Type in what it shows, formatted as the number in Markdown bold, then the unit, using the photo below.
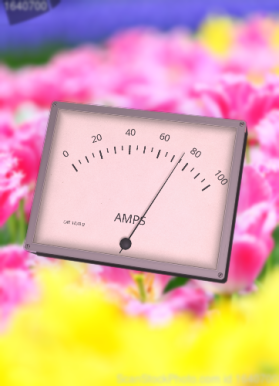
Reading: **75** A
